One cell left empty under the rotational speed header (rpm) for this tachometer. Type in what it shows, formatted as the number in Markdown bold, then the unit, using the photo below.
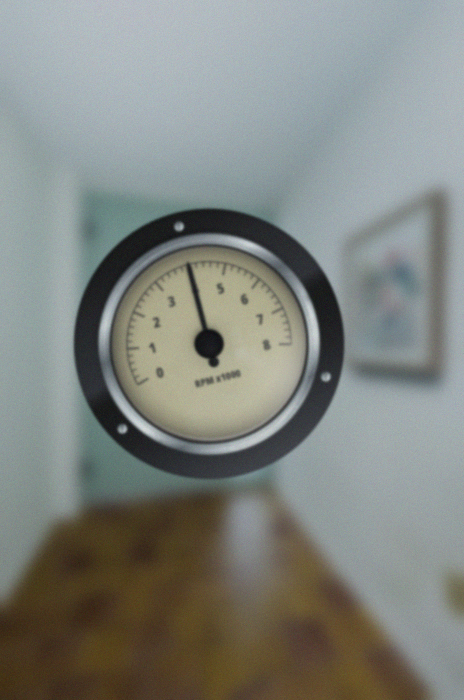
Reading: **4000** rpm
